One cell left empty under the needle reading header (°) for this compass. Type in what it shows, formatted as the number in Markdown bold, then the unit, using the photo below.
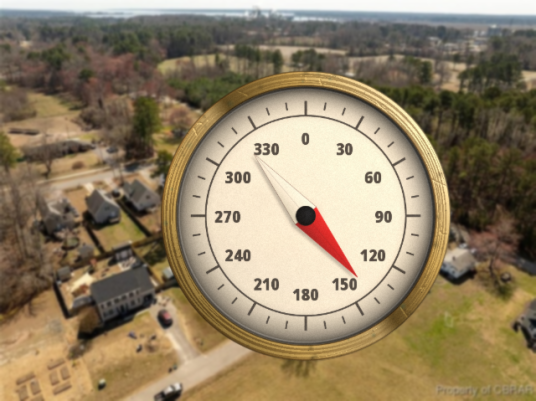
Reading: **140** °
